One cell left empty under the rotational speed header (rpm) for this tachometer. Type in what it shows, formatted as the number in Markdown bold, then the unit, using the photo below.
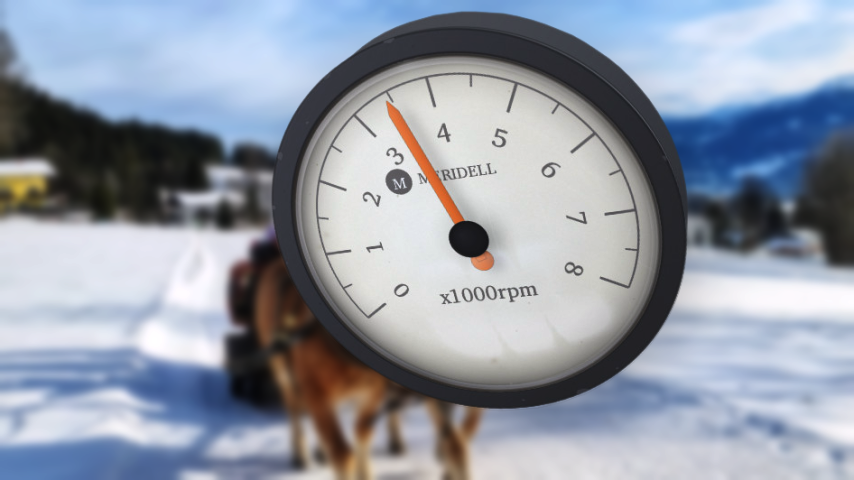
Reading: **3500** rpm
